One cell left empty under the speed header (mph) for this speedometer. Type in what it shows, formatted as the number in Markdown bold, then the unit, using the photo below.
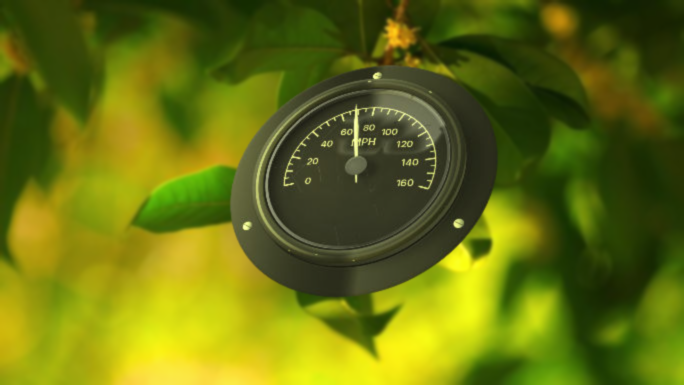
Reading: **70** mph
